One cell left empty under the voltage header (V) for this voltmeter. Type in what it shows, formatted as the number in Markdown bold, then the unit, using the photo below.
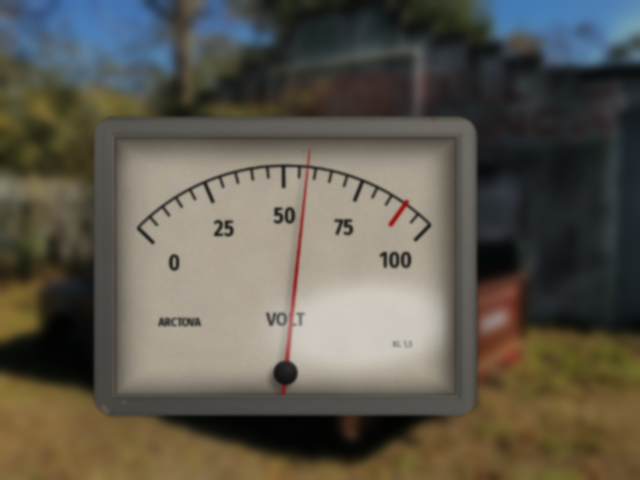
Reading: **57.5** V
